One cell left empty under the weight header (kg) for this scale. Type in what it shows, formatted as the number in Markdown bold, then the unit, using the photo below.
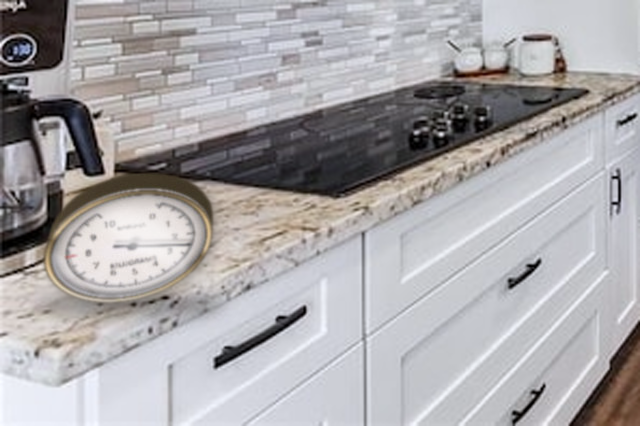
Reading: **2.5** kg
